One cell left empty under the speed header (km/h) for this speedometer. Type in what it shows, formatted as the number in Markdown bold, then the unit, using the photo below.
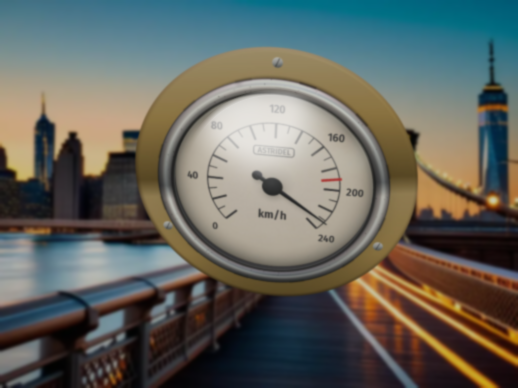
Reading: **230** km/h
